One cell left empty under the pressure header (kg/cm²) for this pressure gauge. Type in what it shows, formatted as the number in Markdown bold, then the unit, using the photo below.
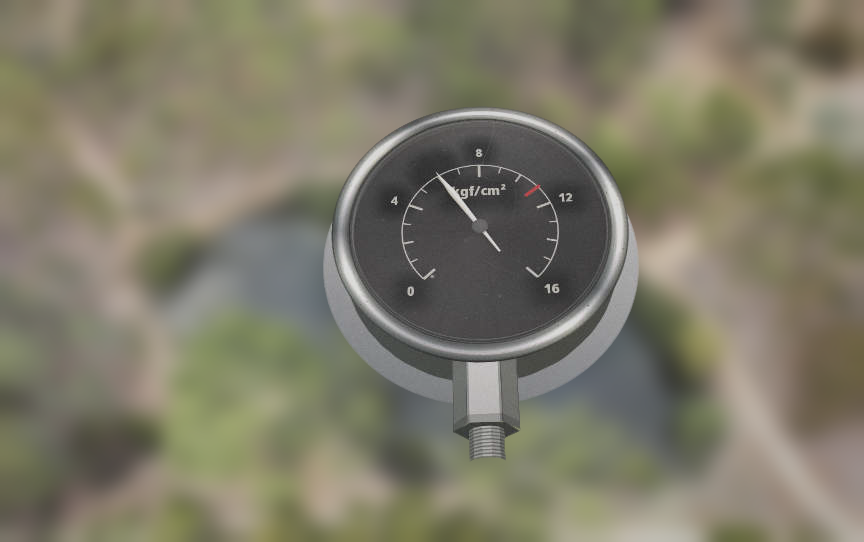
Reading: **6** kg/cm²
